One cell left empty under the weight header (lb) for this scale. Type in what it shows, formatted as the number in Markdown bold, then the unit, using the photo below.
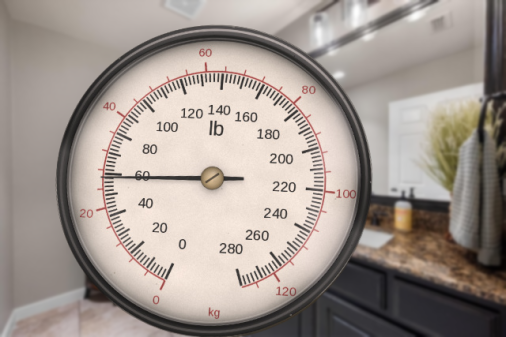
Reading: **58** lb
